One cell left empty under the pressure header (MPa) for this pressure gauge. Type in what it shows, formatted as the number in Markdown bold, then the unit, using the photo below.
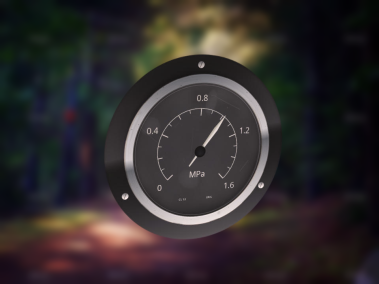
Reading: **1** MPa
